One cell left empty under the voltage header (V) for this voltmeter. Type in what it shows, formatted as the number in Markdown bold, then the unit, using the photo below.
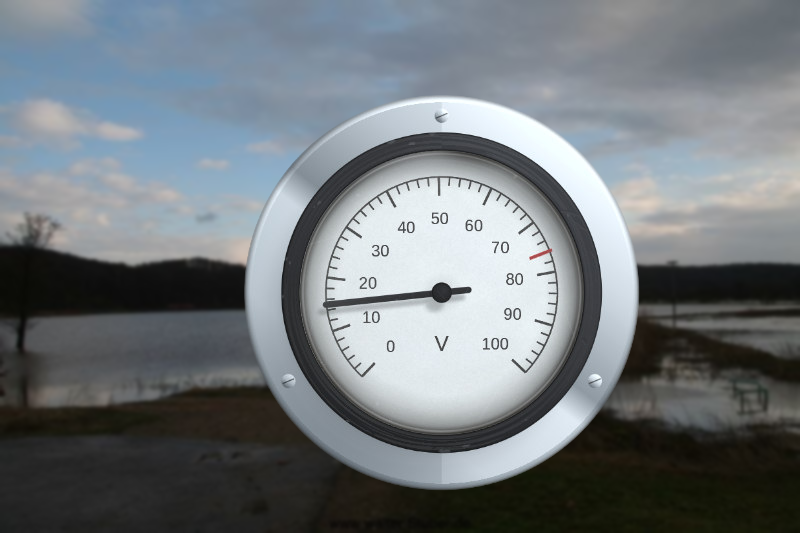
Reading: **15** V
